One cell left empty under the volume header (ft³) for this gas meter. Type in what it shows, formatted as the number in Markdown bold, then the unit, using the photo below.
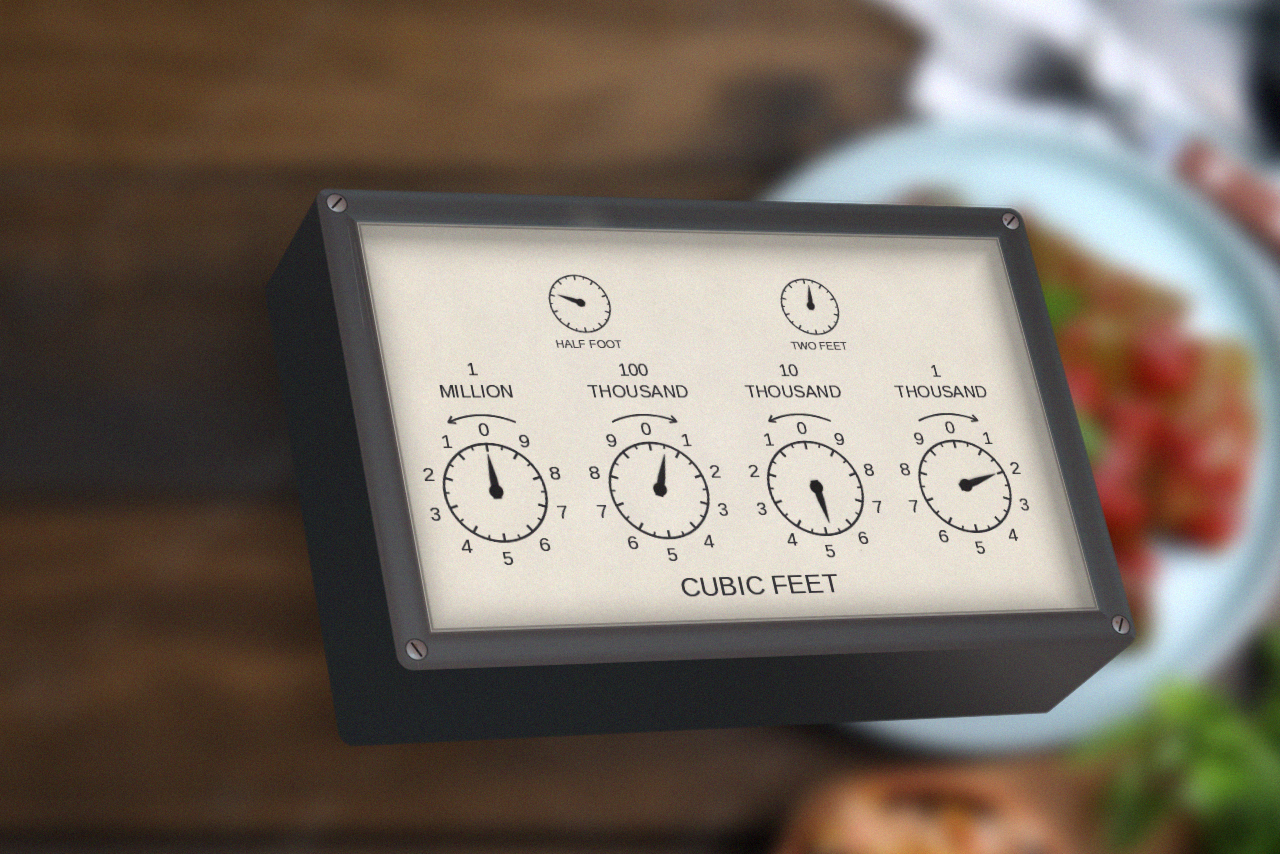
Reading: **5200** ft³
